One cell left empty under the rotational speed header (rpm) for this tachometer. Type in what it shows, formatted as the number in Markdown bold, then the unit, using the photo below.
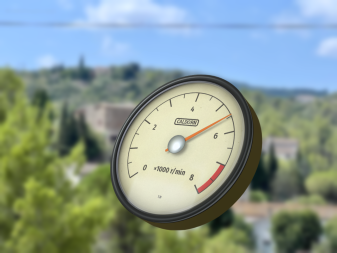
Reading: **5500** rpm
